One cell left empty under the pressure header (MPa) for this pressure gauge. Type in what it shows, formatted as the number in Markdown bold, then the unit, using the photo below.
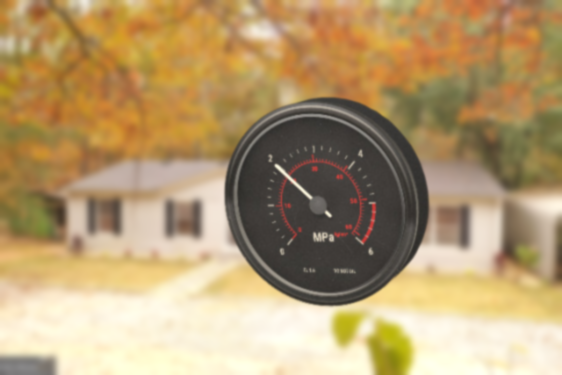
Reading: **2** MPa
